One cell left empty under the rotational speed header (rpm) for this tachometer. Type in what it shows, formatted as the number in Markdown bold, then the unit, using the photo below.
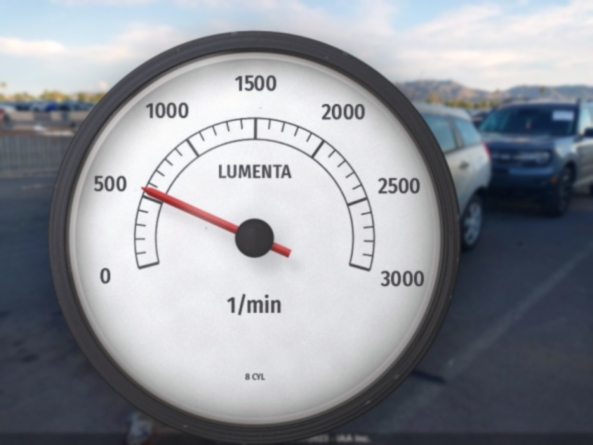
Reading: **550** rpm
